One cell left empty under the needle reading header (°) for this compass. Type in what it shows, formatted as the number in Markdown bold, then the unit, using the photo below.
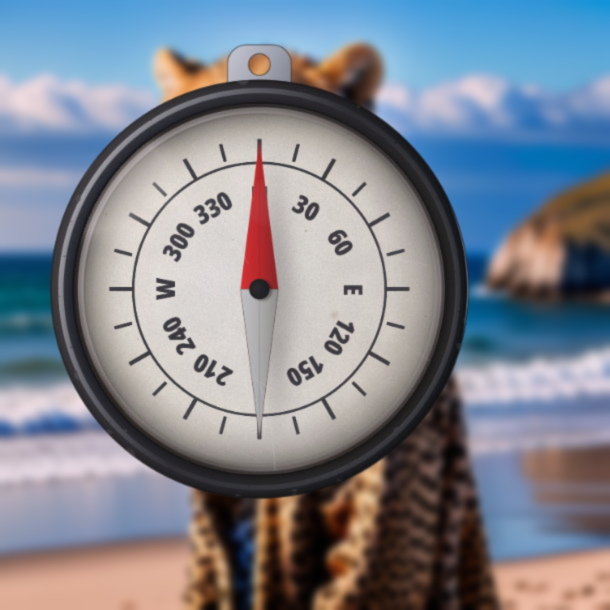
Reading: **0** °
